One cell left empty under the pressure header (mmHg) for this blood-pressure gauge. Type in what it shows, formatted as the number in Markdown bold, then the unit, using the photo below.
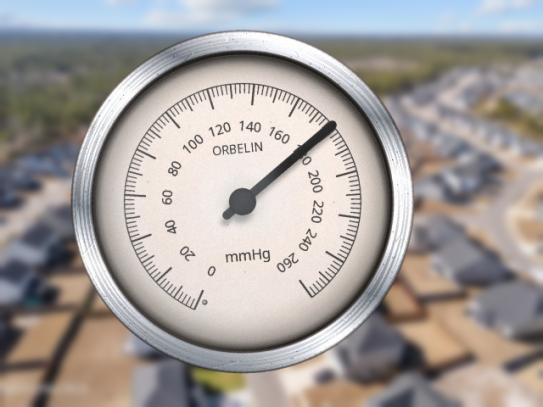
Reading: **178** mmHg
